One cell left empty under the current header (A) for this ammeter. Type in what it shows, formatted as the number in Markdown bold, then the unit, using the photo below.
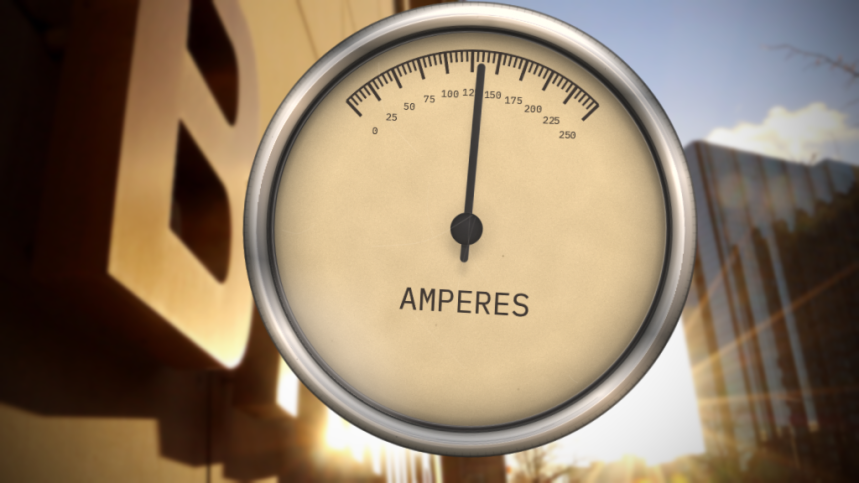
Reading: **135** A
